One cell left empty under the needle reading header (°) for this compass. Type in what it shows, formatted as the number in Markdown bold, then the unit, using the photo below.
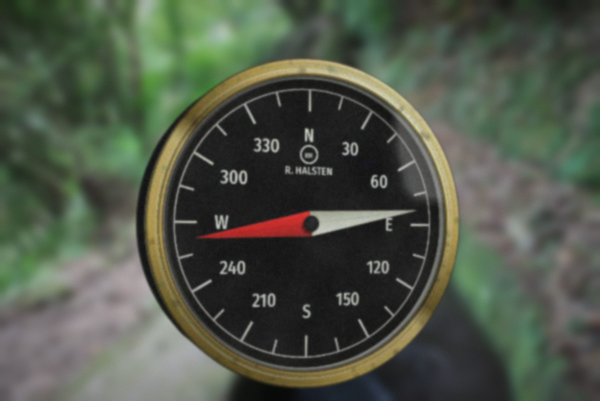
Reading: **262.5** °
